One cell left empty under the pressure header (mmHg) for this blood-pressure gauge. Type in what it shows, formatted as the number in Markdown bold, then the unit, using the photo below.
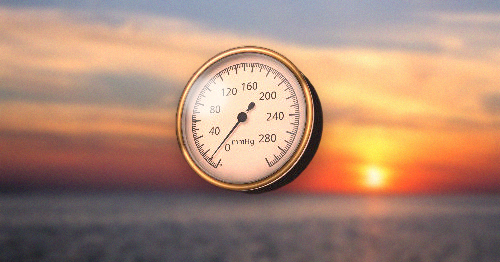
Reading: **10** mmHg
